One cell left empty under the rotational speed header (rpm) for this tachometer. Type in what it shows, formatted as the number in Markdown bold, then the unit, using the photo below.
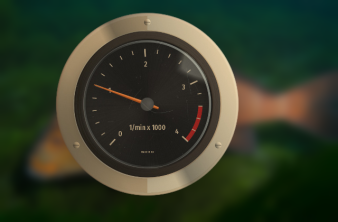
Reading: **1000** rpm
